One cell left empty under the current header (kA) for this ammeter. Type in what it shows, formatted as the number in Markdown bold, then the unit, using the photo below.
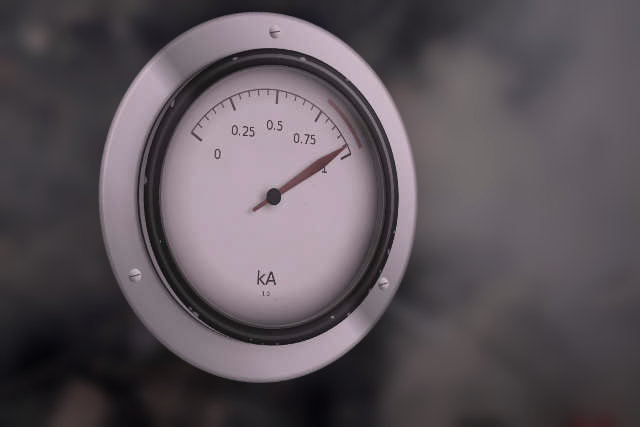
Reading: **0.95** kA
